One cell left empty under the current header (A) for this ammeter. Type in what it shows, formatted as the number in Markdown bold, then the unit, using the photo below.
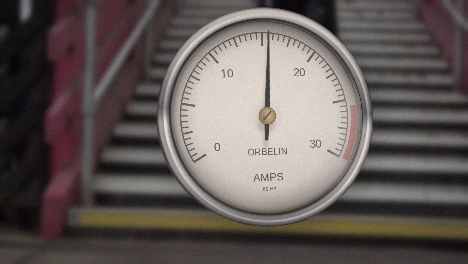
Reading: **15.5** A
